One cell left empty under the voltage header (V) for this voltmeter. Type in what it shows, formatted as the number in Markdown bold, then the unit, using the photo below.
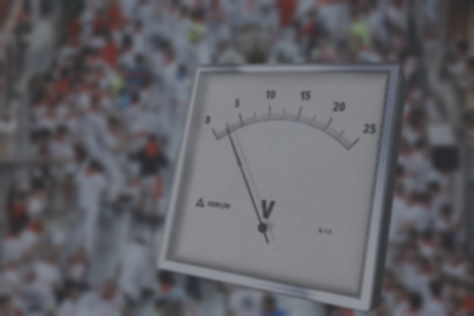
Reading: **2.5** V
